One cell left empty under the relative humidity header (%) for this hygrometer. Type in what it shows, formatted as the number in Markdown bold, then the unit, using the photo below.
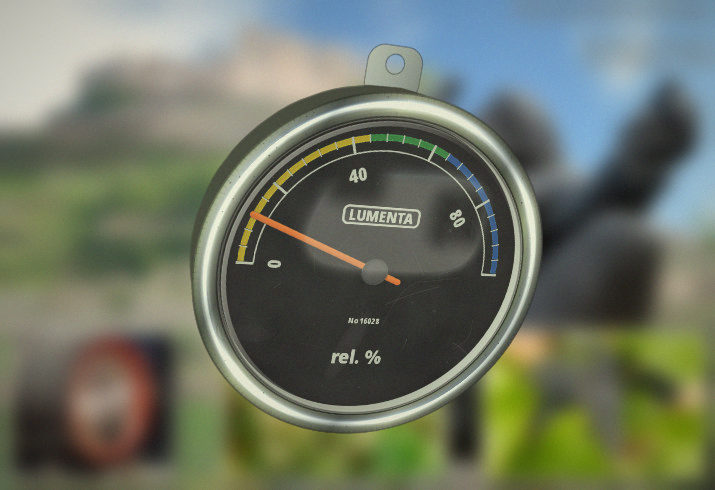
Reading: **12** %
